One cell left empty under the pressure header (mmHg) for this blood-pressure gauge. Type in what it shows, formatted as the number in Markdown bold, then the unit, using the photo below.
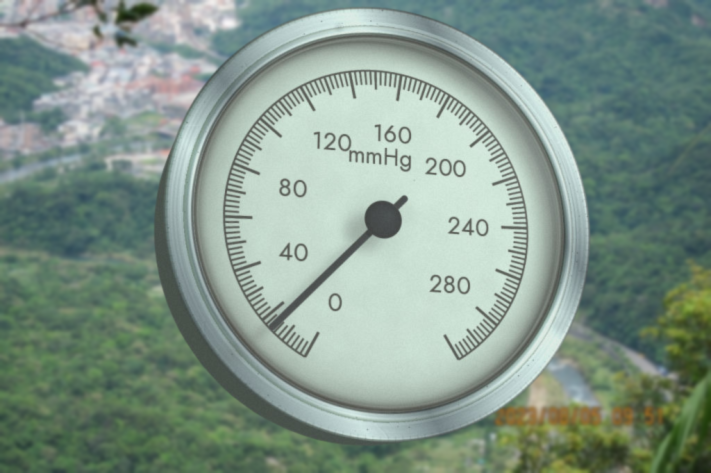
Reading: **16** mmHg
